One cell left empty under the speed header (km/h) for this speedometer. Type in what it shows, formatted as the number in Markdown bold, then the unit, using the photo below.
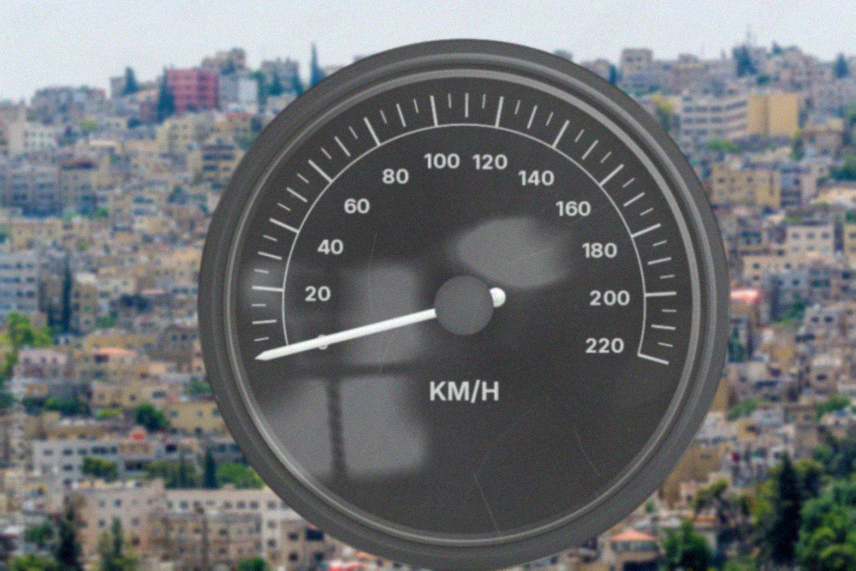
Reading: **0** km/h
